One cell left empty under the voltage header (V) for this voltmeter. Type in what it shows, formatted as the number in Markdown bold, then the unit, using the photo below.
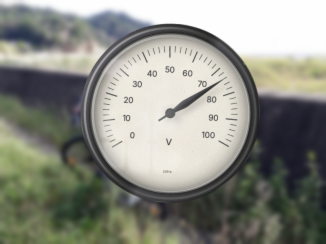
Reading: **74** V
